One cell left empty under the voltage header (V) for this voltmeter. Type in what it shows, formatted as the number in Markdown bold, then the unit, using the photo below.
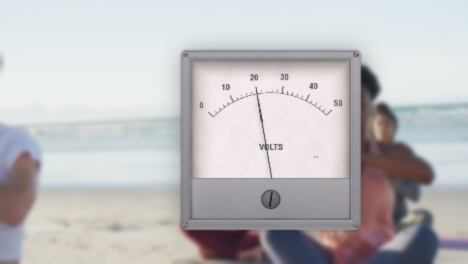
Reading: **20** V
